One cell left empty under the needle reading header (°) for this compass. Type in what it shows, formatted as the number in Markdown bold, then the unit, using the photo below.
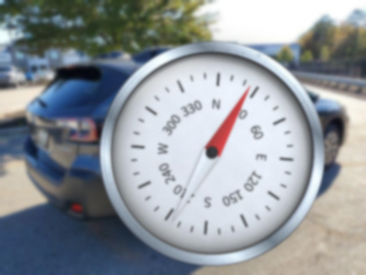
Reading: **25** °
